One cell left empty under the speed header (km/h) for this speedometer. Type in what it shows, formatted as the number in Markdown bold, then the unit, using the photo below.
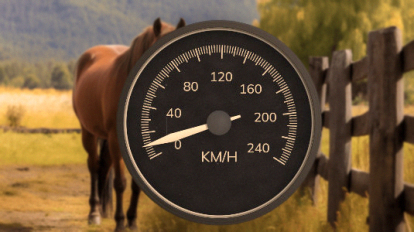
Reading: **10** km/h
